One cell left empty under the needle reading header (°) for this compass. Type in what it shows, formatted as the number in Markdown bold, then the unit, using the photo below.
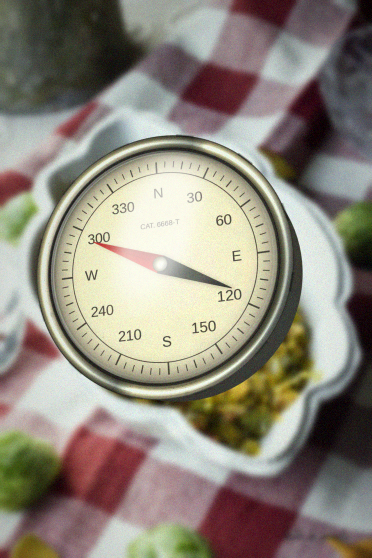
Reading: **295** °
